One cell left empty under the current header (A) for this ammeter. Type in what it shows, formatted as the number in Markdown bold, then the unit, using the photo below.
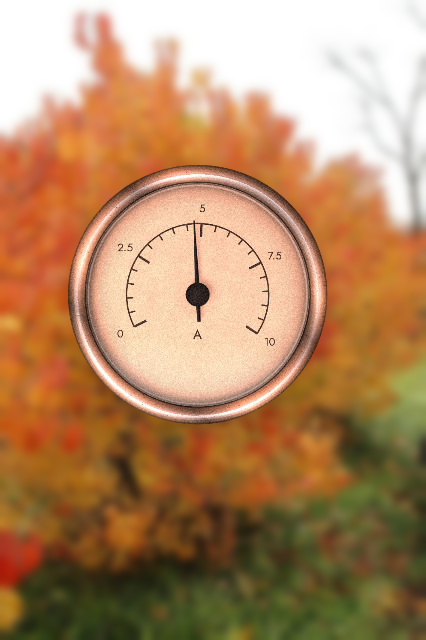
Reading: **4.75** A
